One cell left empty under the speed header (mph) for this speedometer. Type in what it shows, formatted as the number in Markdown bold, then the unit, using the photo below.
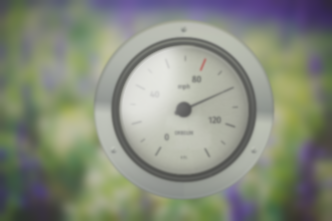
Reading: **100** mph
